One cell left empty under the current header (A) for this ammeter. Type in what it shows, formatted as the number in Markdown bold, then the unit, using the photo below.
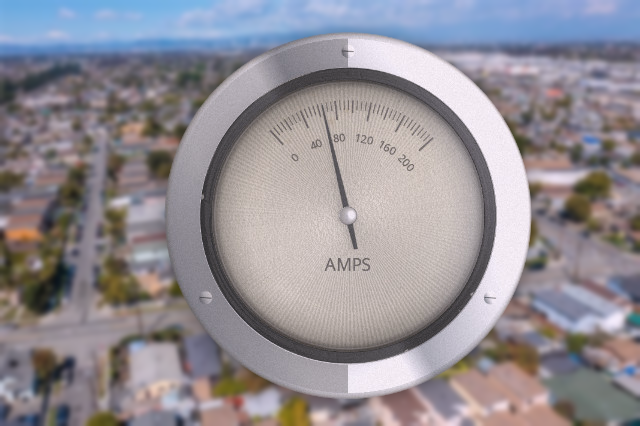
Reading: **65** A
